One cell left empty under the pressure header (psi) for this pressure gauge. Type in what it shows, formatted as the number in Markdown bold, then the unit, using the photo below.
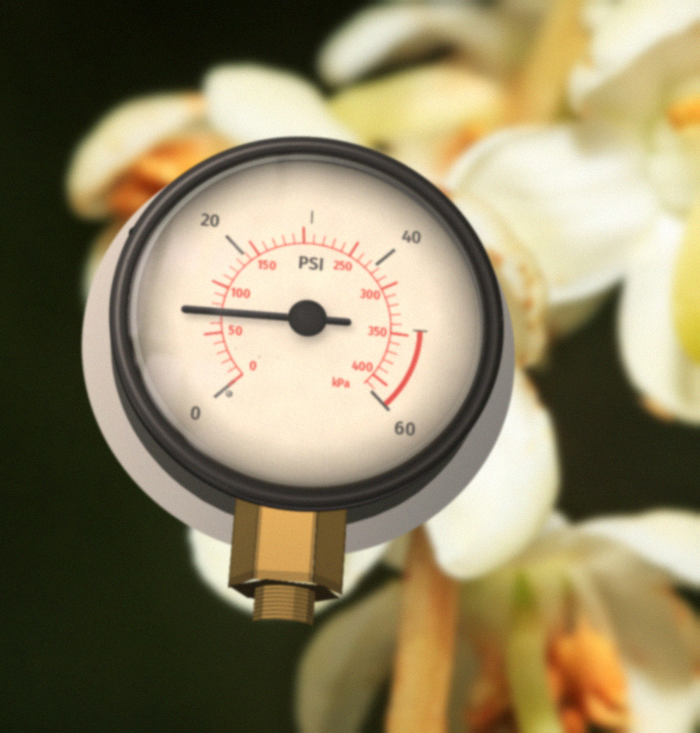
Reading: **10** psi
